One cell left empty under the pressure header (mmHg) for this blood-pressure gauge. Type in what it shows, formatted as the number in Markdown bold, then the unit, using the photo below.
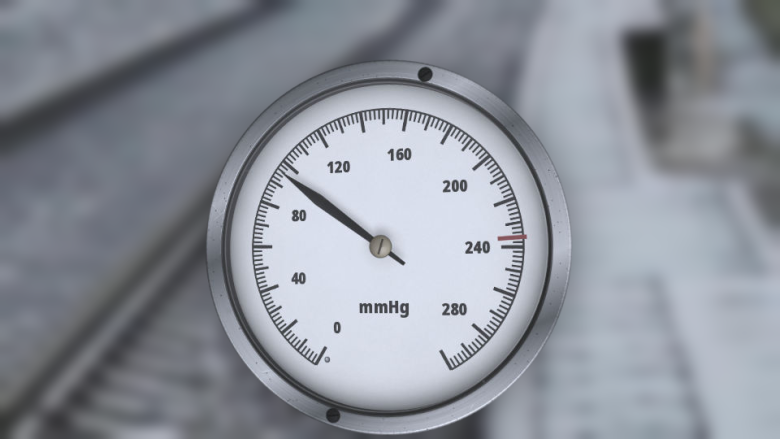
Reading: **96** mmHg
